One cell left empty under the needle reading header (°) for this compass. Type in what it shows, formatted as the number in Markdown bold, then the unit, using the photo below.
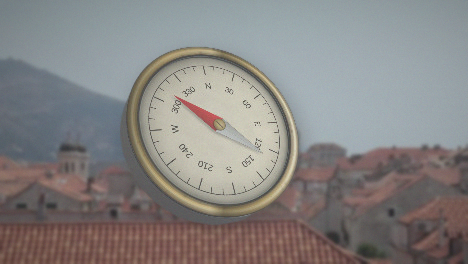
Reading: **310** °
